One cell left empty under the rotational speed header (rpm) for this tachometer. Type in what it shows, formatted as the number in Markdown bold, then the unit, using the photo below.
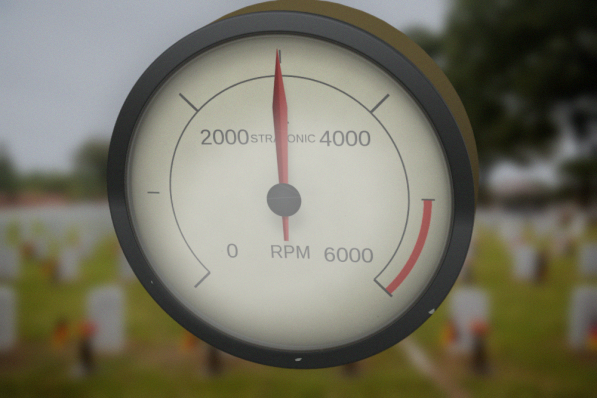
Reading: **3000** rpm
